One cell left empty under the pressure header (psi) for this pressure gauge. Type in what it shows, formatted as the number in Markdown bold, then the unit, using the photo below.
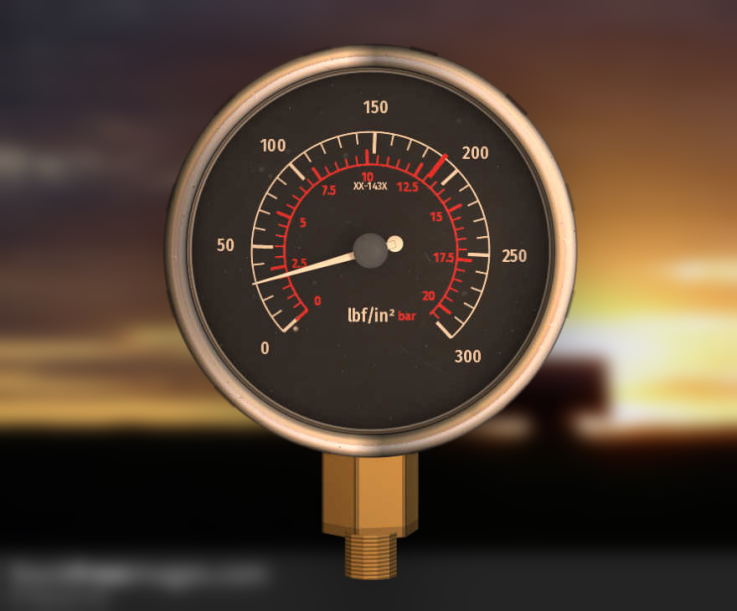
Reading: **30** psi
